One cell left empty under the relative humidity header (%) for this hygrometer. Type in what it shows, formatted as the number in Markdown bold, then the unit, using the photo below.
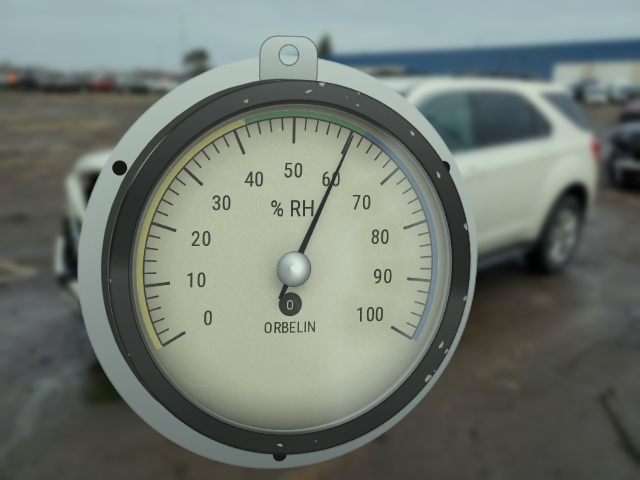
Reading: **60** %
